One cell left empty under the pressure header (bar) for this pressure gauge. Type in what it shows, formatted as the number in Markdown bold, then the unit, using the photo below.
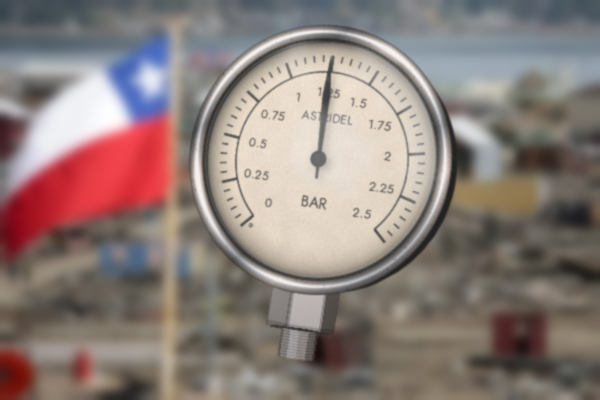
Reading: **1.25** bar
